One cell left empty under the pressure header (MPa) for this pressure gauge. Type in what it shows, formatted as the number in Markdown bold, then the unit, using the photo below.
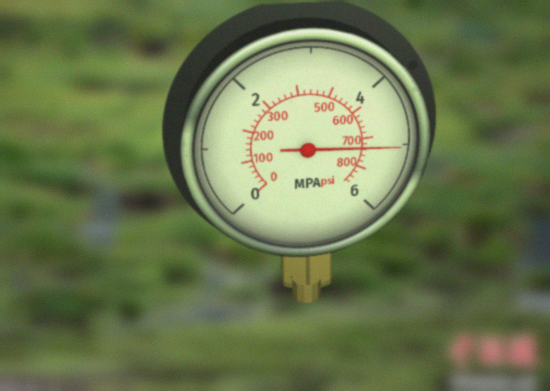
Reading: **5** MPa
